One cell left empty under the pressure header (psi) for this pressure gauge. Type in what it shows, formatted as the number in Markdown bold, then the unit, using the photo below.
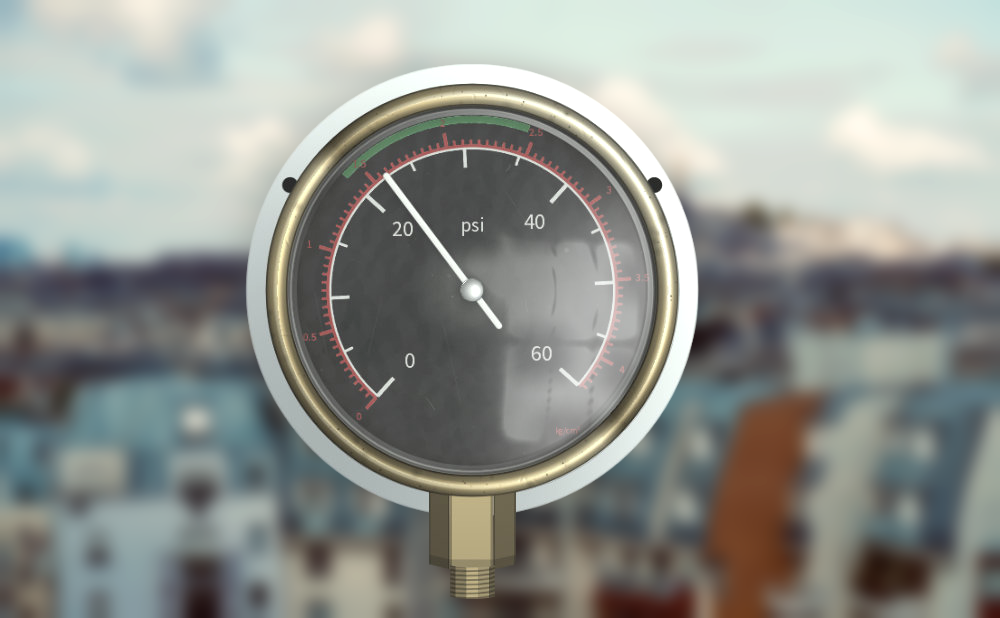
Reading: **22.5** psi
